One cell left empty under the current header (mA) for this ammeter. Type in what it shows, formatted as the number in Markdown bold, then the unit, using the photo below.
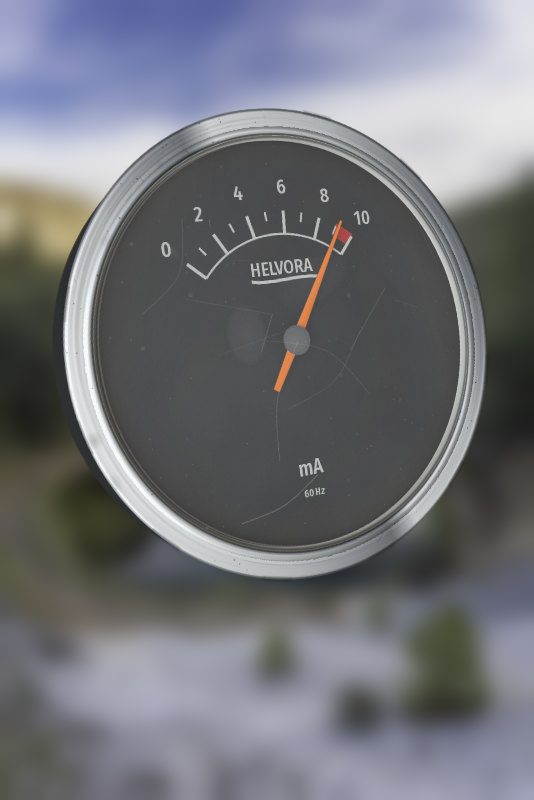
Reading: **9** mA
